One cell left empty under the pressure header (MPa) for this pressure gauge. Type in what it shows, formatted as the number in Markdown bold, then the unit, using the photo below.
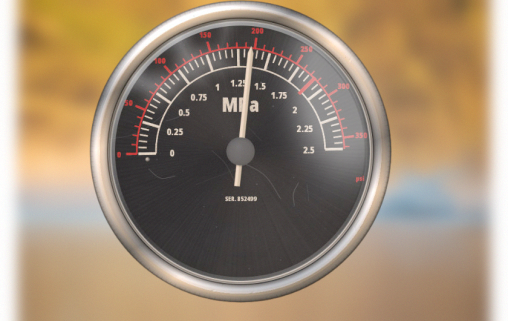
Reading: **1.35** MPa
